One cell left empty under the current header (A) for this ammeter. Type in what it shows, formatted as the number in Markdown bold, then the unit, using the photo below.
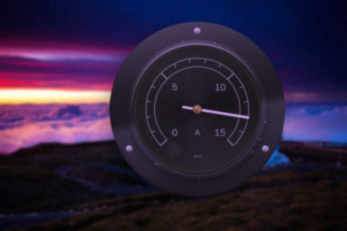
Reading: **13** A
